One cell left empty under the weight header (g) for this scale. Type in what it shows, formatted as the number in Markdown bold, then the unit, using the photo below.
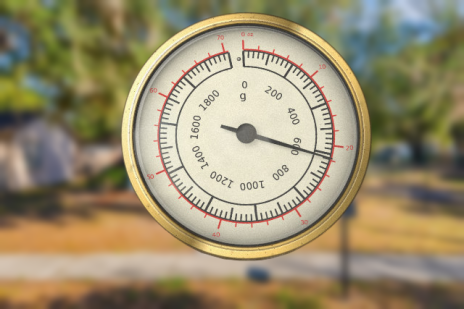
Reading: **620** g
